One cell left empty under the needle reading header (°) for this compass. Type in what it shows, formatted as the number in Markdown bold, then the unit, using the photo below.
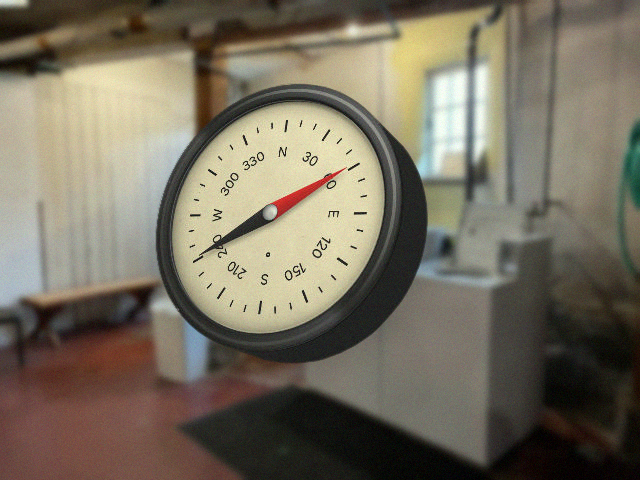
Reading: **60** °
